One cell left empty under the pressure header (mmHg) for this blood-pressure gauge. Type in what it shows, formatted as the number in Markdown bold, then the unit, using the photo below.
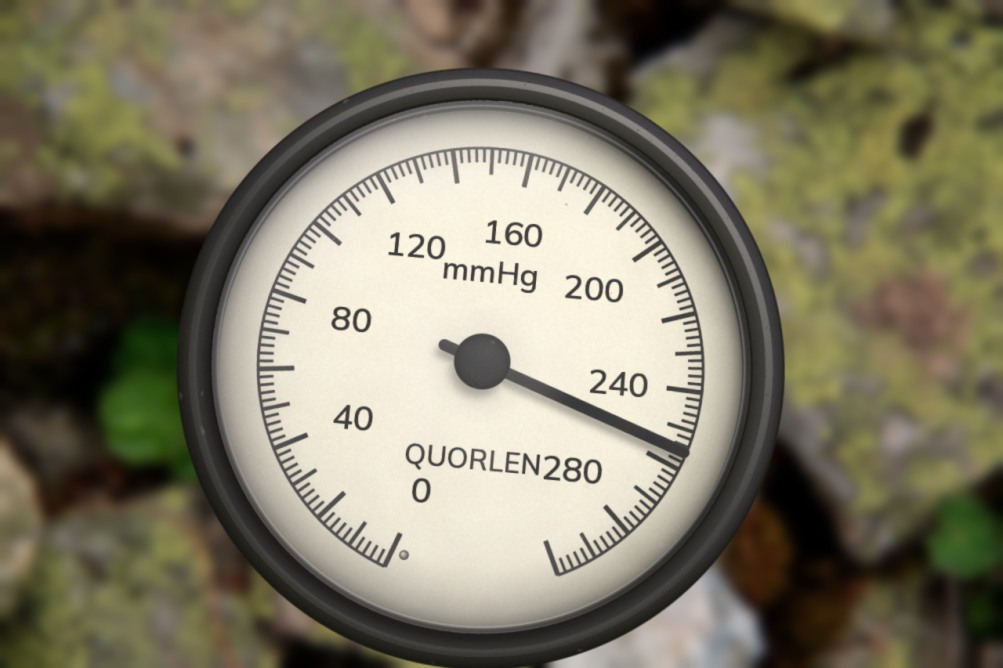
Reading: **256** mmHg
